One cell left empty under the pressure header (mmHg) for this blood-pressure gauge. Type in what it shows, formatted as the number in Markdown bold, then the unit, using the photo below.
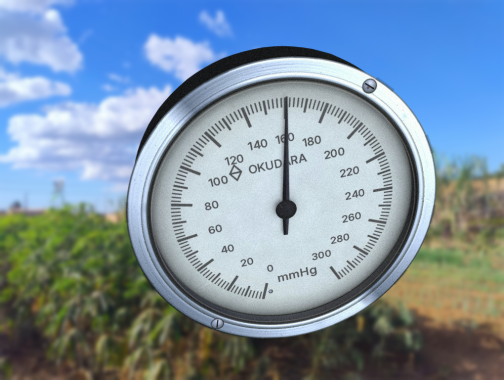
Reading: **160** mmHg
